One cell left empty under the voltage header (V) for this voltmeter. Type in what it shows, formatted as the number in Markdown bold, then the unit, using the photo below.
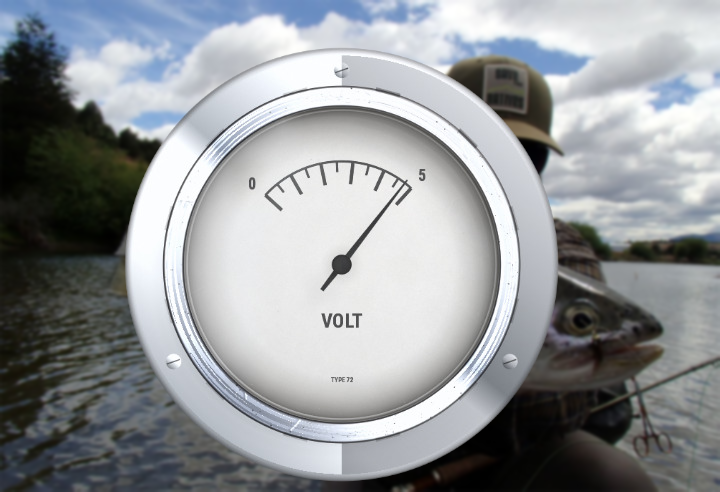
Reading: **4.75** V
